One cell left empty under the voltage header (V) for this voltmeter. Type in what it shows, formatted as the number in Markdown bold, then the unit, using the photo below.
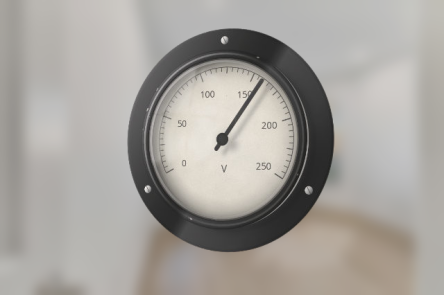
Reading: **160** V
